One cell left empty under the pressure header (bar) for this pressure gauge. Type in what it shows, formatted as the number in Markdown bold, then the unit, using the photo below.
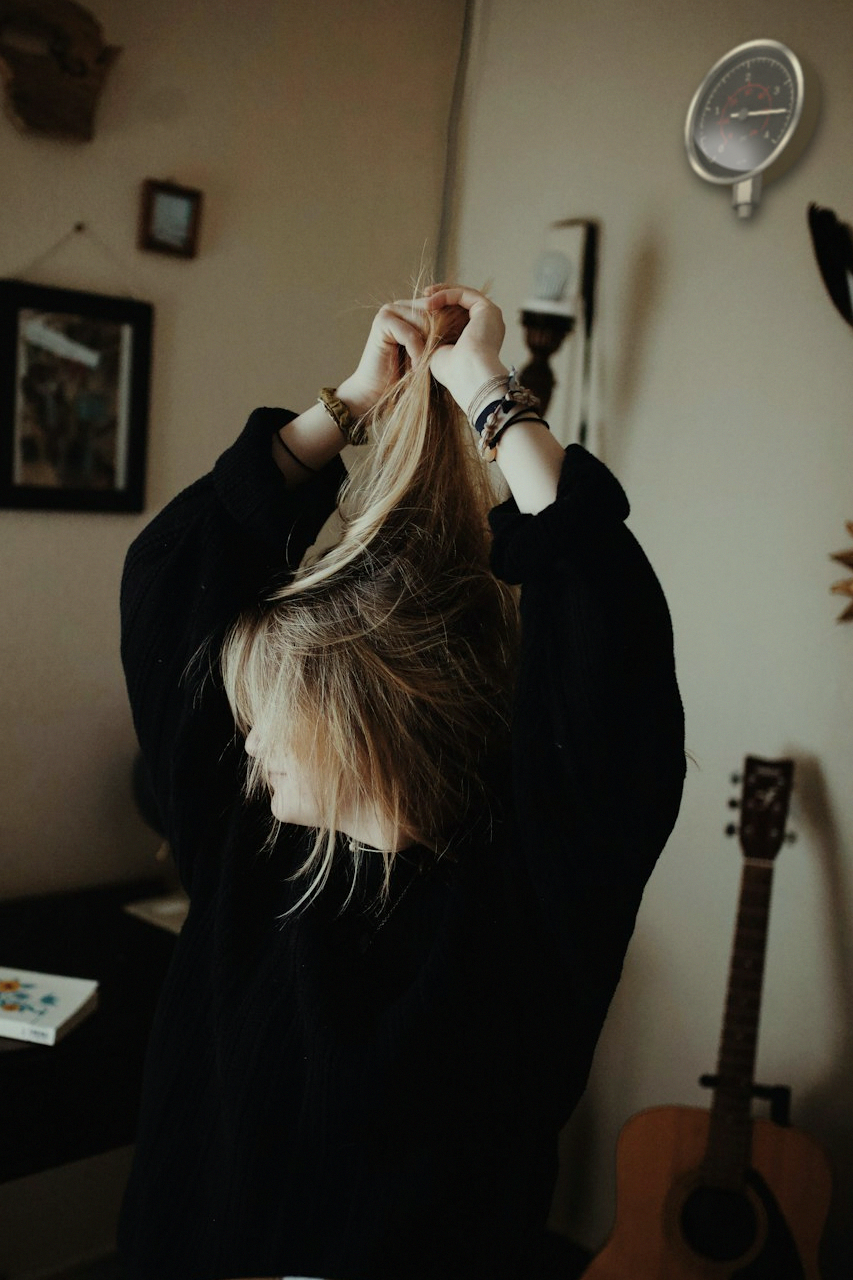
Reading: **3.5** bar
